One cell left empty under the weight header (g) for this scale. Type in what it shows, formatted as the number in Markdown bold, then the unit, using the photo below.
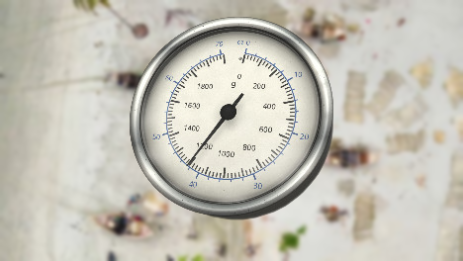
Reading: **1200** g
